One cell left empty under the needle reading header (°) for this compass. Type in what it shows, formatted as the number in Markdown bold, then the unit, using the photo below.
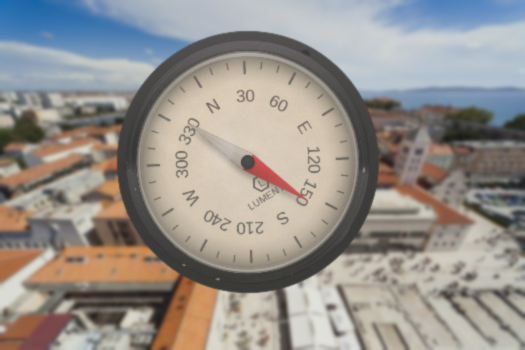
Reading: **155** °
